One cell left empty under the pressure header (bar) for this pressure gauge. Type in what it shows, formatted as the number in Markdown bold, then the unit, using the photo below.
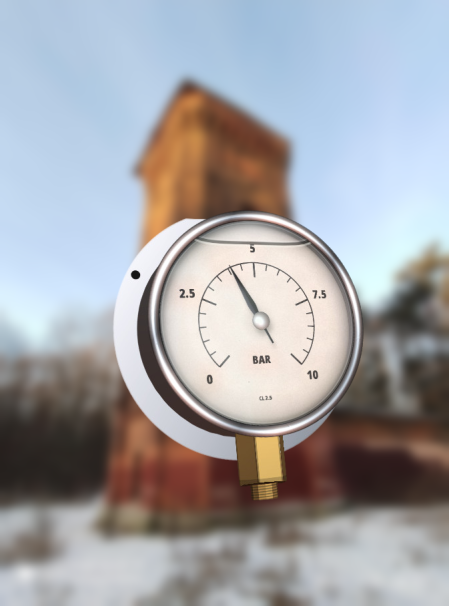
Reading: **4** bar
